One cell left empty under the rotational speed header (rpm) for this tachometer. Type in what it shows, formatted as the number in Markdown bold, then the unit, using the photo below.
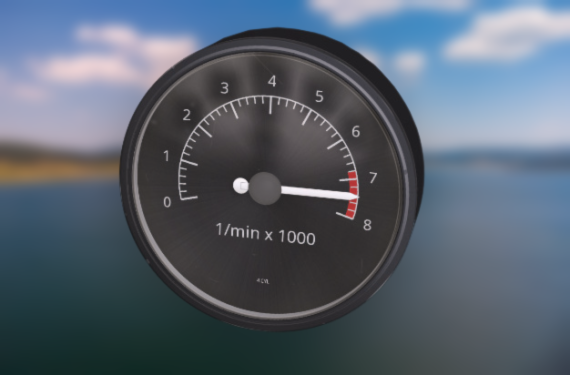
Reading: **7400** rpm
